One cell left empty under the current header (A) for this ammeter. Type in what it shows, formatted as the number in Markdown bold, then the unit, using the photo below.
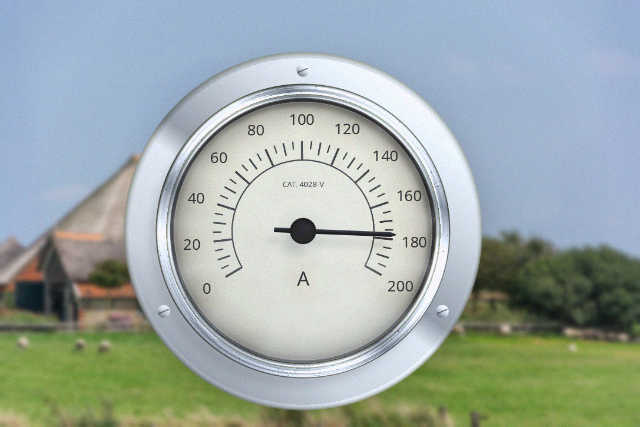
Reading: **177.5** A
